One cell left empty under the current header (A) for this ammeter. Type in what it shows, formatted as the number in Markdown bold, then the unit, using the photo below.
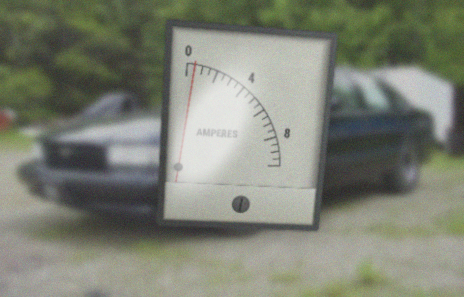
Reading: **0.5** A
